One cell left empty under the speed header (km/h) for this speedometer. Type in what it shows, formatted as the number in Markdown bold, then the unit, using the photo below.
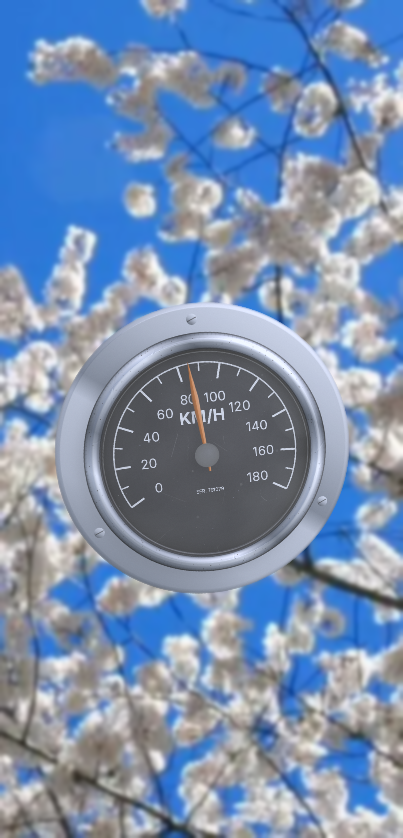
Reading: **85** km/h
